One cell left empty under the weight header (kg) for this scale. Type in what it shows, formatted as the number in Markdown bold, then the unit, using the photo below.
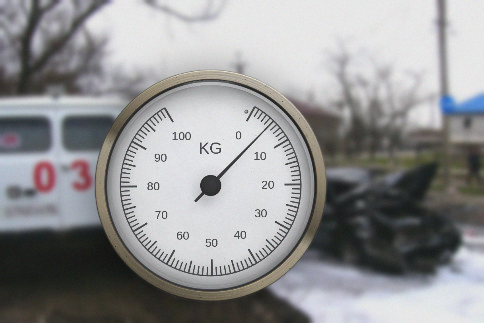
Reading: **5** kg
